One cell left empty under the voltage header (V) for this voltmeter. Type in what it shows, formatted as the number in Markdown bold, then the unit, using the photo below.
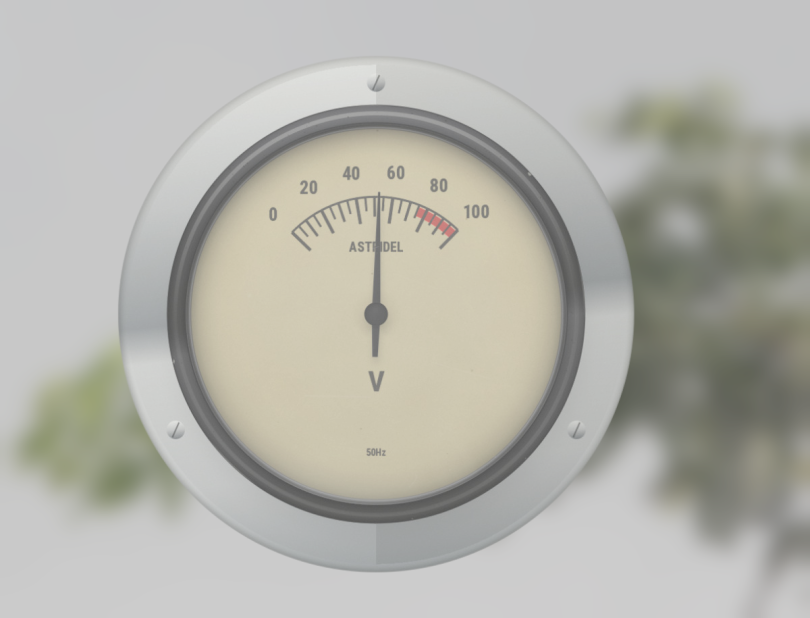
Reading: **52.5** V
